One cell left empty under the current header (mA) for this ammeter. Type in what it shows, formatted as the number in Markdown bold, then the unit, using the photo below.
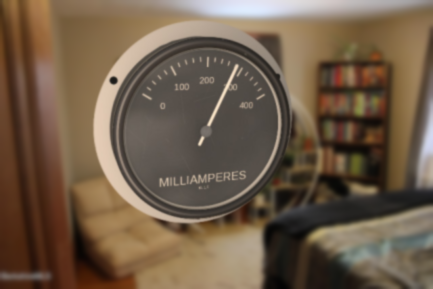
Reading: **280** mA
